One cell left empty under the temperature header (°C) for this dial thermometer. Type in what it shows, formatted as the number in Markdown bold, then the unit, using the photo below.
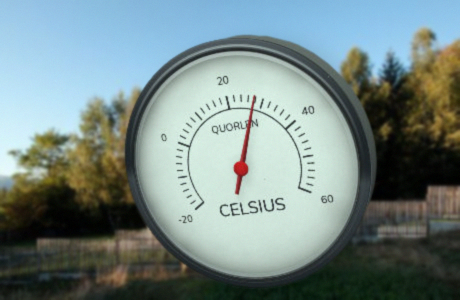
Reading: **28** °C
